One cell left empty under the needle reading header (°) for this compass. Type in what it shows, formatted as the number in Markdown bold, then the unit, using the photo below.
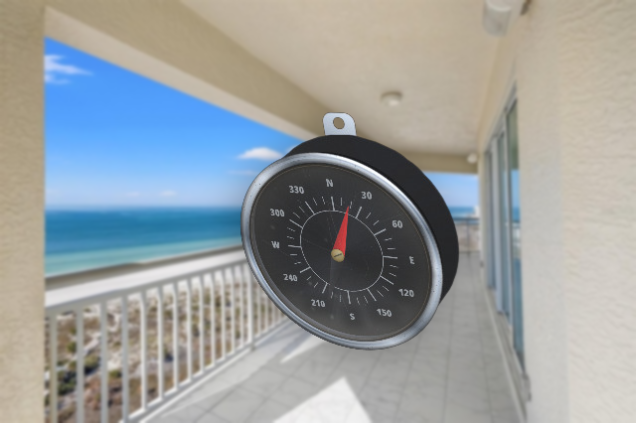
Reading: **20** °
